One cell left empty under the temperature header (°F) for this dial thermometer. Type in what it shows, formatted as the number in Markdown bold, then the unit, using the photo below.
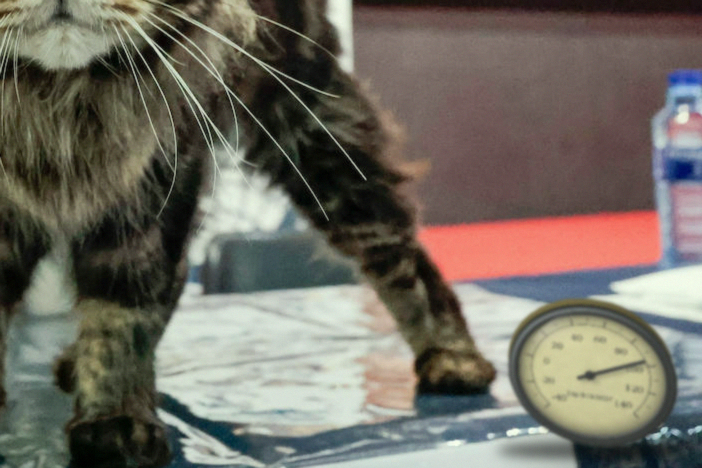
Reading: **95** °F
